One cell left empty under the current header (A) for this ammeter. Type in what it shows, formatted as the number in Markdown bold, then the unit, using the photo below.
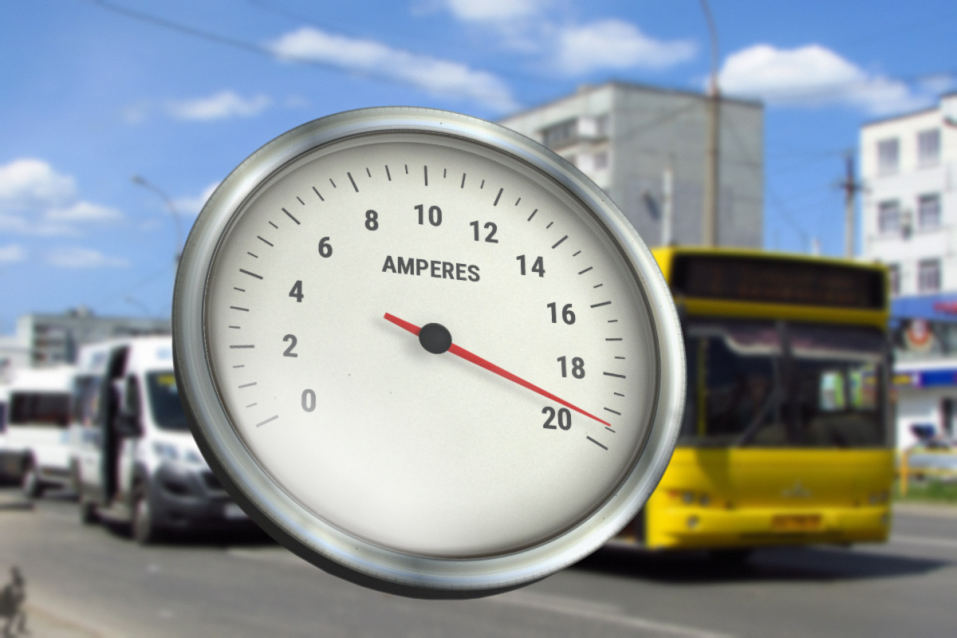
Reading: **19.5** A
